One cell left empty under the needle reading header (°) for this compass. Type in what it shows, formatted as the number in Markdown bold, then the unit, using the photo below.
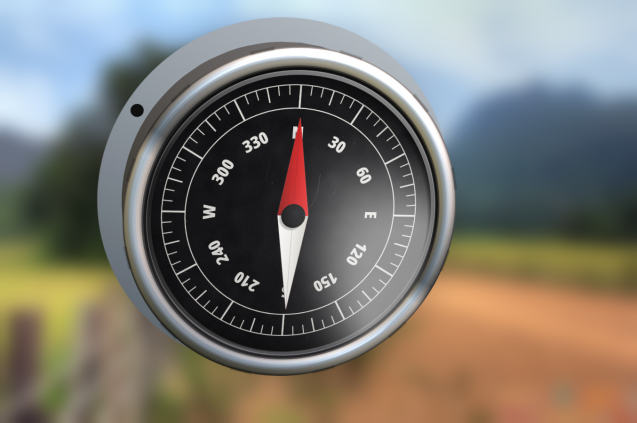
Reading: **0** °
